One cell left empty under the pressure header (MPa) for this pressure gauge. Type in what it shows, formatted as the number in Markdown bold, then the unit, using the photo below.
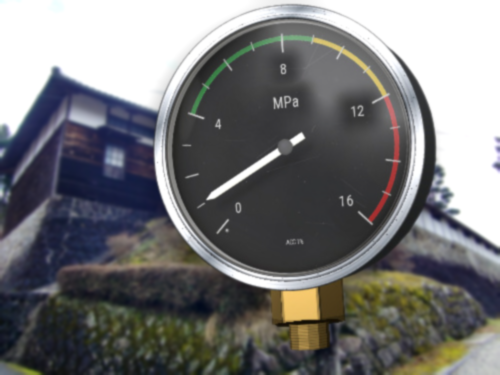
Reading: **1** MPa
